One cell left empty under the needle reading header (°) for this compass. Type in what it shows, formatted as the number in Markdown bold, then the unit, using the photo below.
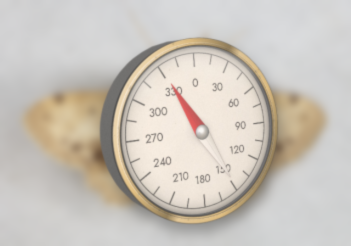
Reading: **330** °
